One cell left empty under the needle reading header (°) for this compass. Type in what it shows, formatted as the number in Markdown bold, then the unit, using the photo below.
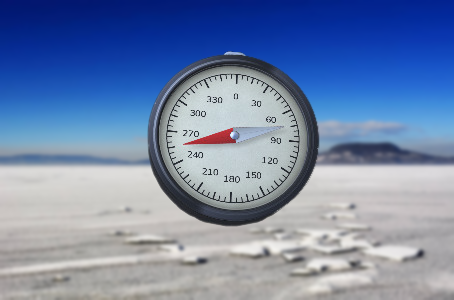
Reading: **255** °
